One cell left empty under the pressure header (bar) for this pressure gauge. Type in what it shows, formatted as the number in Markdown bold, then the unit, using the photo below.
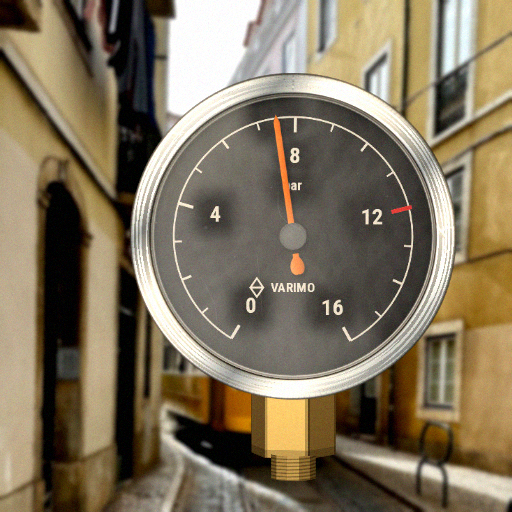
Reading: **7.5** bar
